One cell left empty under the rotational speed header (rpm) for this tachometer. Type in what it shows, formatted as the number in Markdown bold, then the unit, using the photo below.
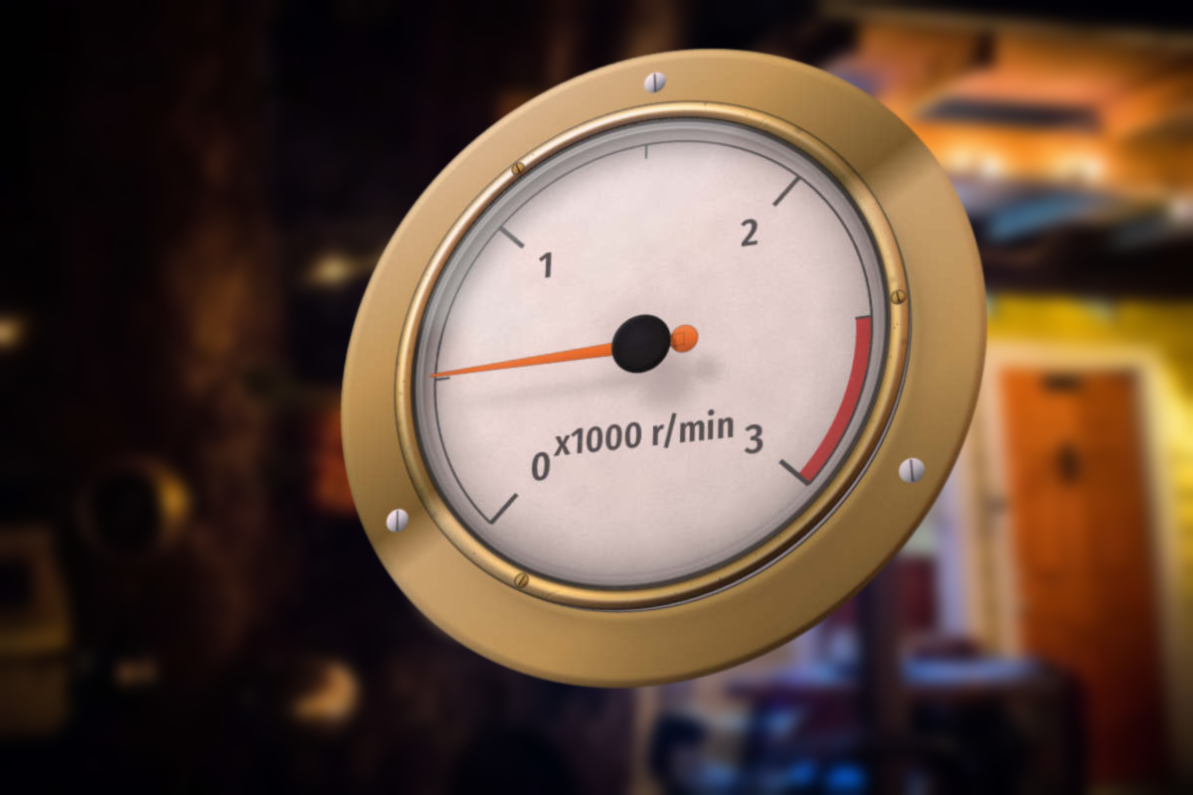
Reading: **500** rpm
